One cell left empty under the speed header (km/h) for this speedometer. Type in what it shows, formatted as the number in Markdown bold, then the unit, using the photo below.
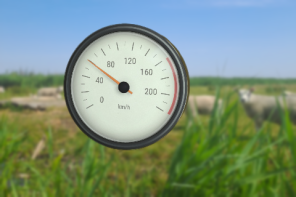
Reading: **60** km/h
